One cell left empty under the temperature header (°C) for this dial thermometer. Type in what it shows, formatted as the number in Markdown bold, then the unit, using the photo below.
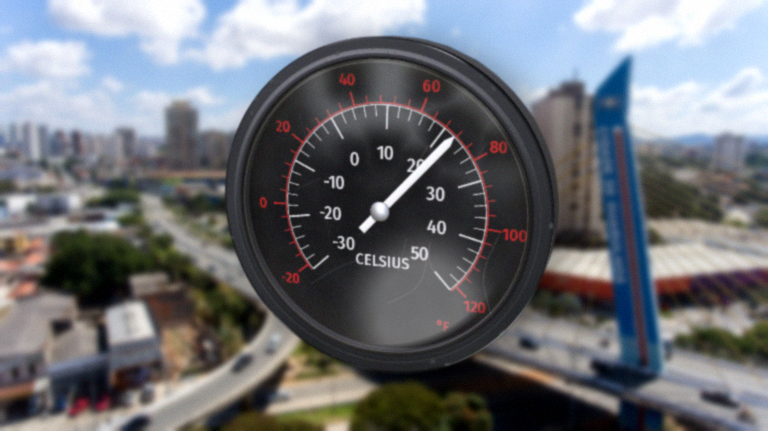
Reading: **22** °C
